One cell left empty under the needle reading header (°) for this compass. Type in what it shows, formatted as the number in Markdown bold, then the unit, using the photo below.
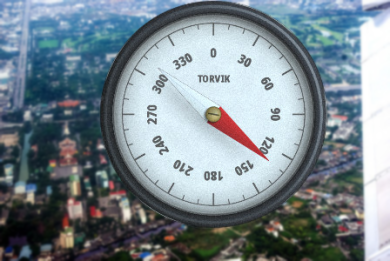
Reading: **130** °
